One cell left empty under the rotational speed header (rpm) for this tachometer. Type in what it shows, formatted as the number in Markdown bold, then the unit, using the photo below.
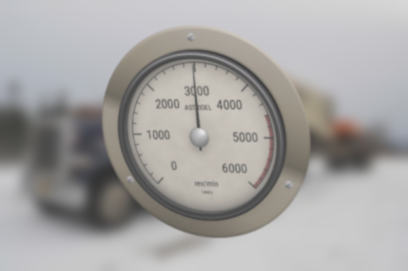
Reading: **3000** rpm
